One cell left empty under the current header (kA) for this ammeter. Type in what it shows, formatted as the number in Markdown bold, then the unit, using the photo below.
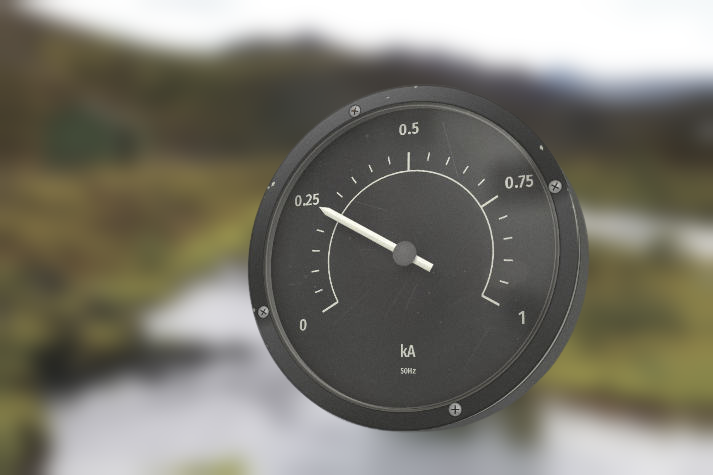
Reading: **0.25** kA
